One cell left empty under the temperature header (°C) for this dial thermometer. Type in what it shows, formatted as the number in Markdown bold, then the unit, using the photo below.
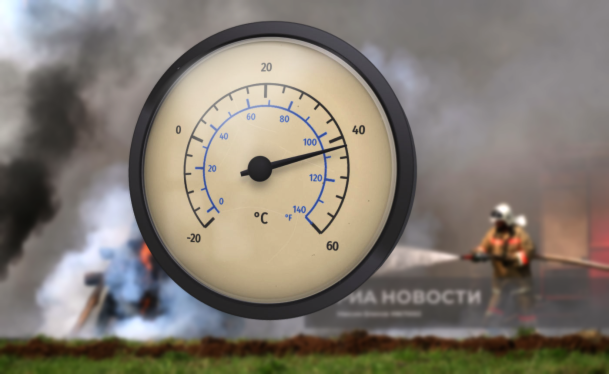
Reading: **42** °C
